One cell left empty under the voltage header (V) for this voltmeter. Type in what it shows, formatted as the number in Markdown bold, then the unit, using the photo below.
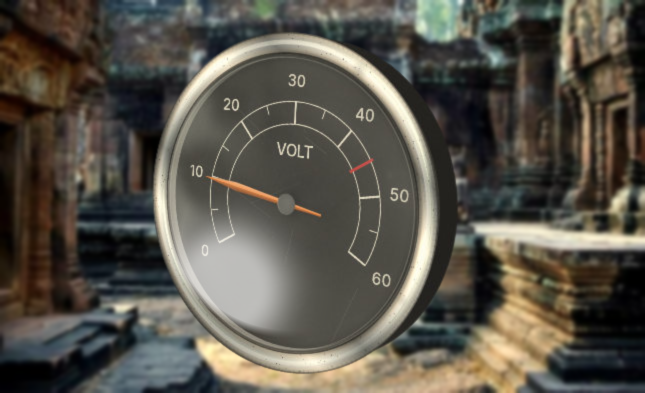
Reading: **10** V
